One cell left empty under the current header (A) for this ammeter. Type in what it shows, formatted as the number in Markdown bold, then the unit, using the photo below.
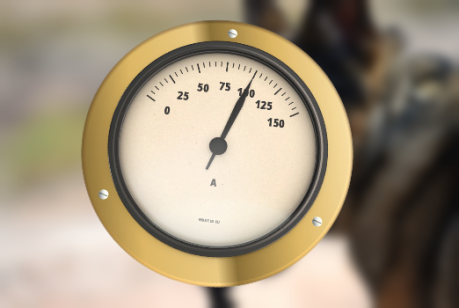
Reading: **100** A
